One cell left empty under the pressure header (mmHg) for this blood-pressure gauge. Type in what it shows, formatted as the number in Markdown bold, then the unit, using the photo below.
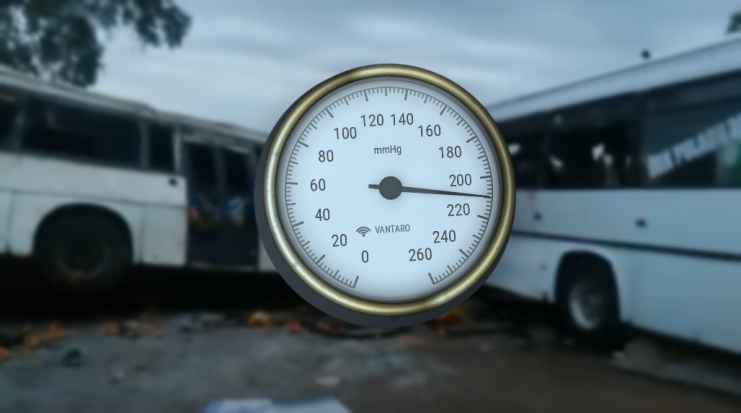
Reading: **210** mmHg
